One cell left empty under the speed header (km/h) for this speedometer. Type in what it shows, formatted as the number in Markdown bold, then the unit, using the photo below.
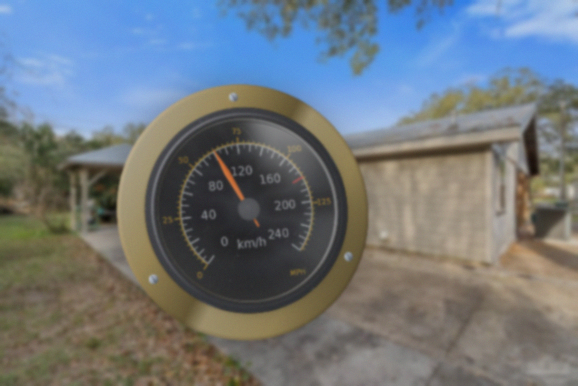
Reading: **100** km/h
